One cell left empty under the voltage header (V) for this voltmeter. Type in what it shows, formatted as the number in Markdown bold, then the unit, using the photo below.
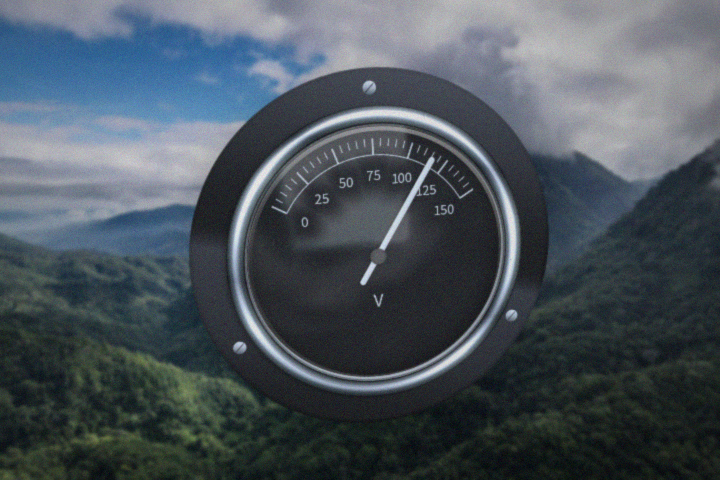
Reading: **115** V
